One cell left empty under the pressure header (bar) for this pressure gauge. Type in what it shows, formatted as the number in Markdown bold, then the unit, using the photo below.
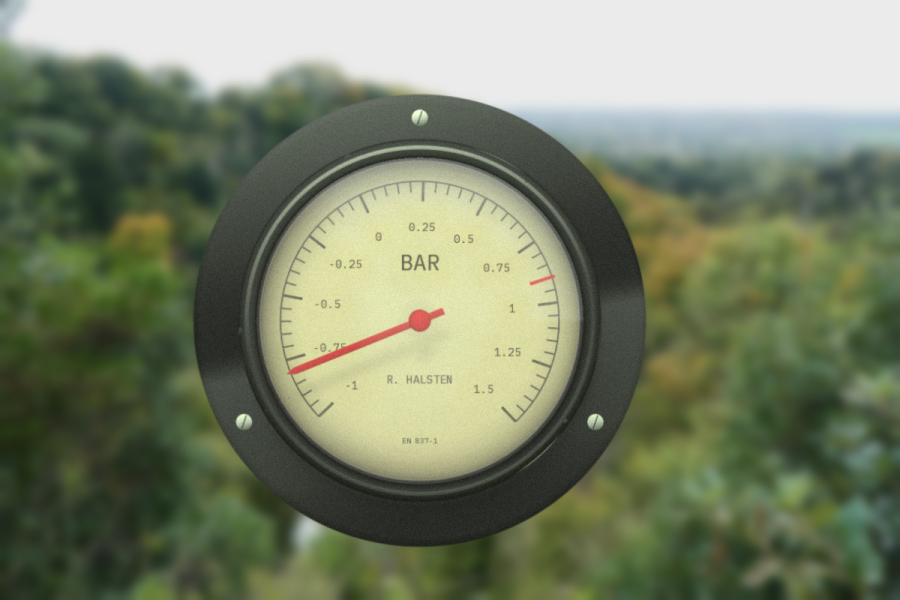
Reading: **-0.8** bar
